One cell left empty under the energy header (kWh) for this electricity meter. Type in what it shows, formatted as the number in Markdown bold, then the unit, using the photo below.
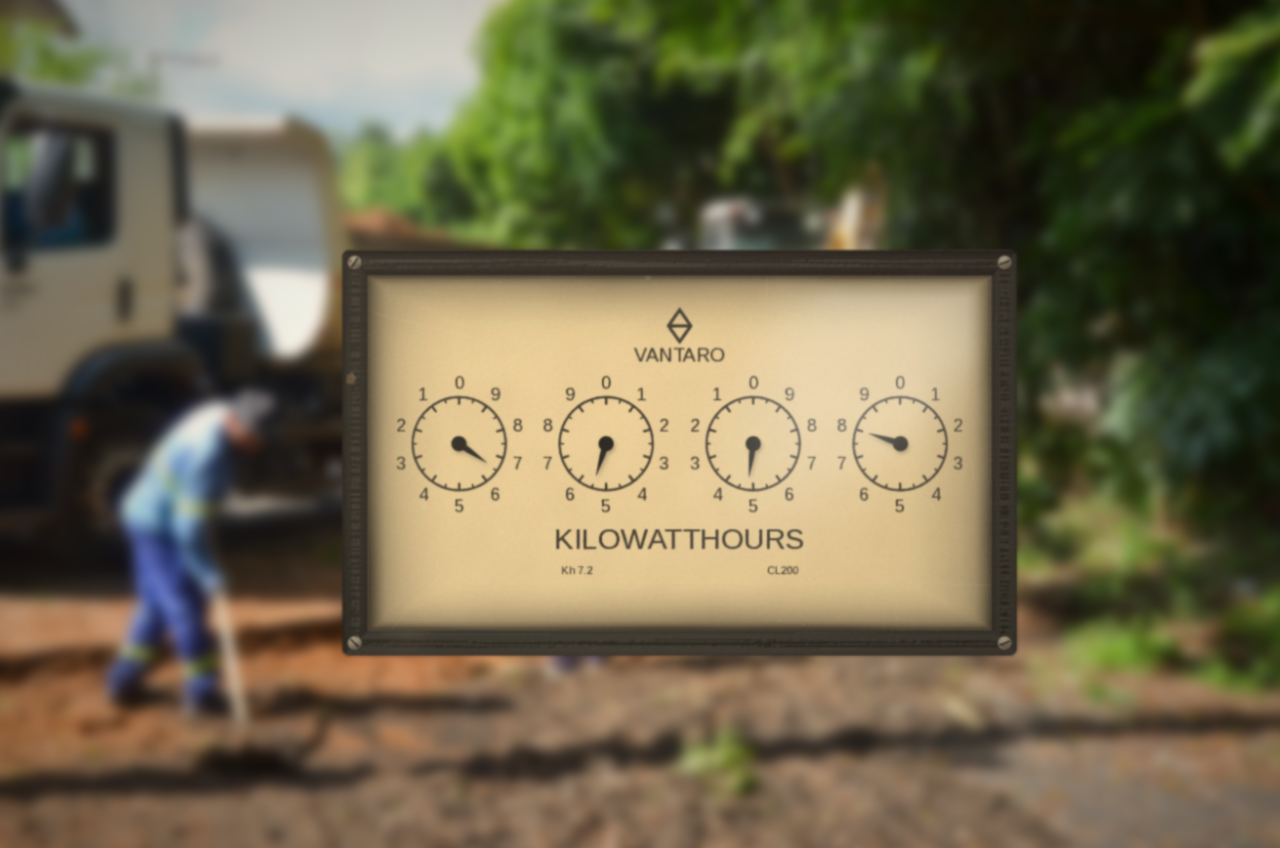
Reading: **6548** kWh
